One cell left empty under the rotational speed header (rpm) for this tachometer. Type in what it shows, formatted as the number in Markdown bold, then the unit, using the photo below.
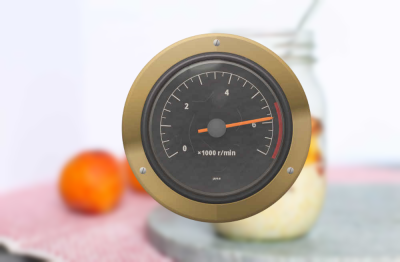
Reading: **5875** rpm
